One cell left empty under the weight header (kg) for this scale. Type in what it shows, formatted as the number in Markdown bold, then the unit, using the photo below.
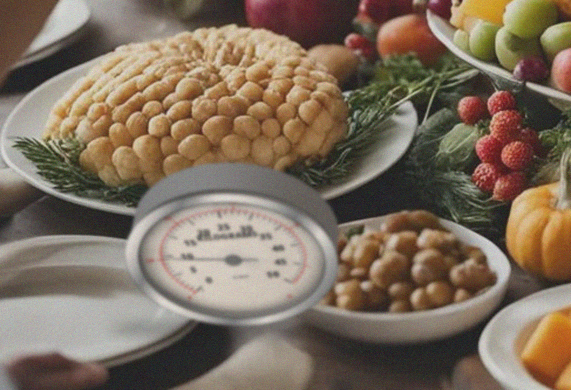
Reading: **10** kg
